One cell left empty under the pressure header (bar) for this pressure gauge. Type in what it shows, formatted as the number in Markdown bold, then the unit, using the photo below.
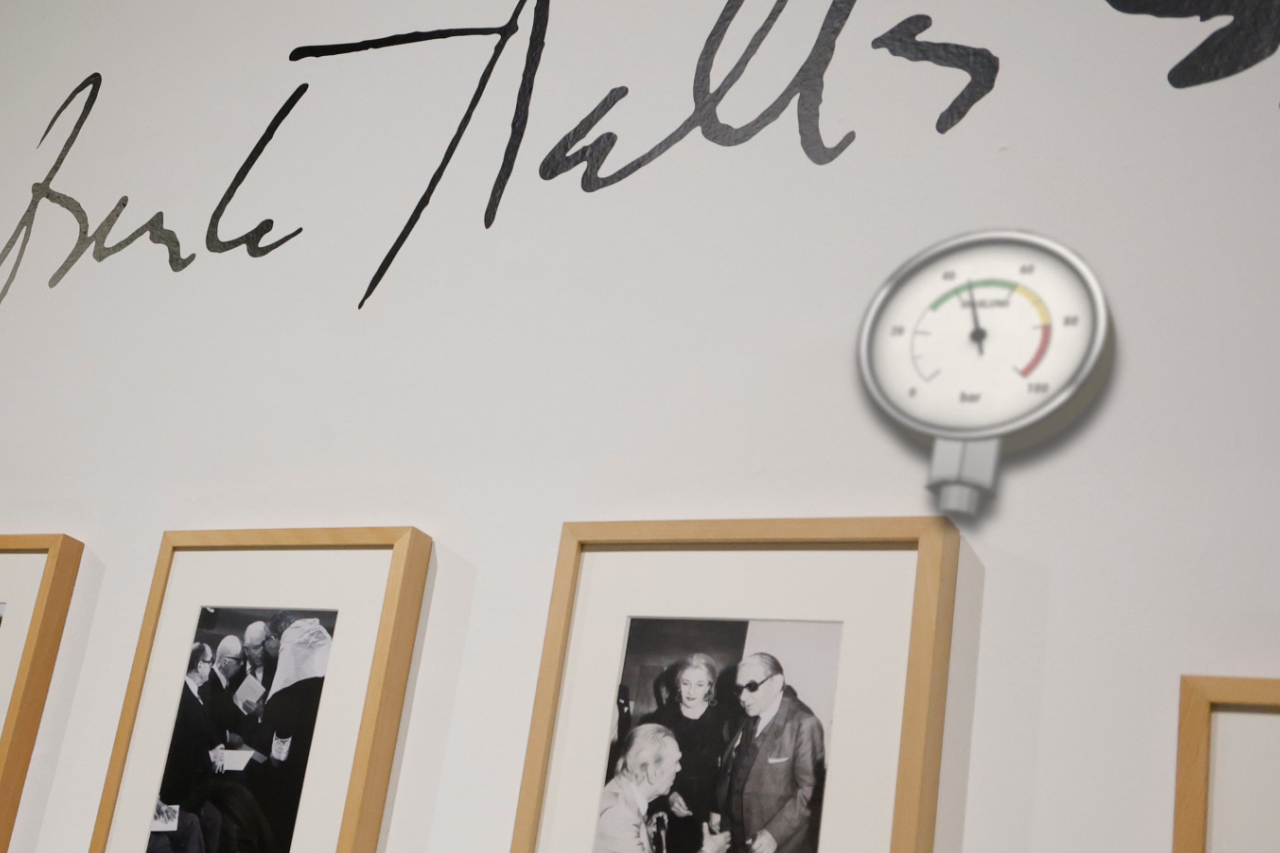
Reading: **45** bar
